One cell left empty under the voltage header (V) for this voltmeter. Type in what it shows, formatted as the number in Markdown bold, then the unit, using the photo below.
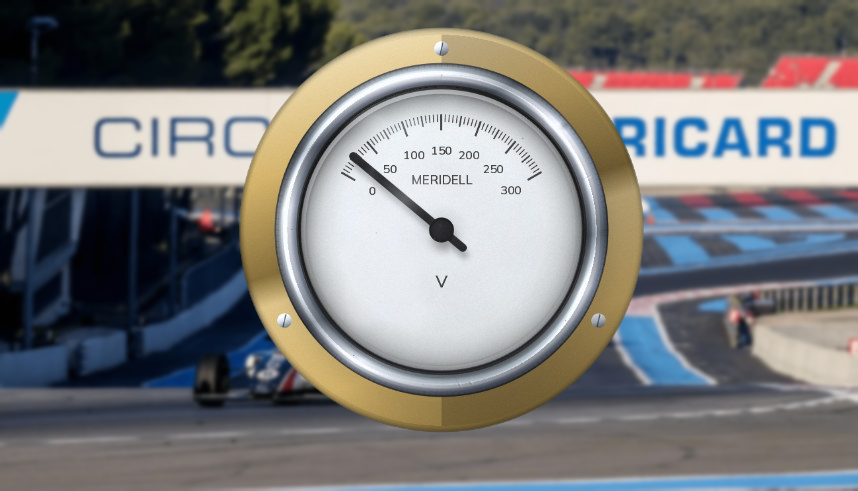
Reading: **25** V
